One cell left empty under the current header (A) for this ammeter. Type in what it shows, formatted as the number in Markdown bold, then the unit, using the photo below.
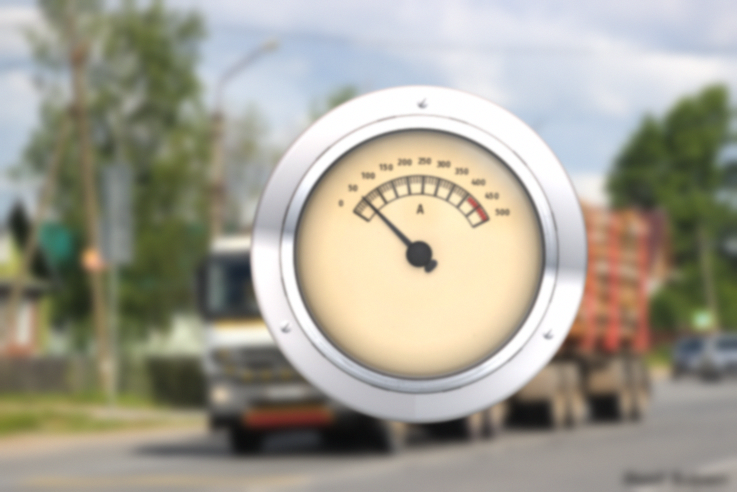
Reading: **50** A
